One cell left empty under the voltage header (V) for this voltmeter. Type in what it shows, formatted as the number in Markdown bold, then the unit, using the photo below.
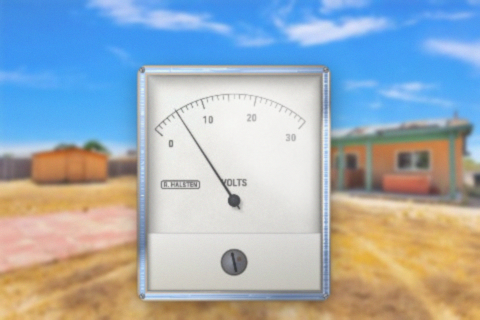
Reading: **5** V
